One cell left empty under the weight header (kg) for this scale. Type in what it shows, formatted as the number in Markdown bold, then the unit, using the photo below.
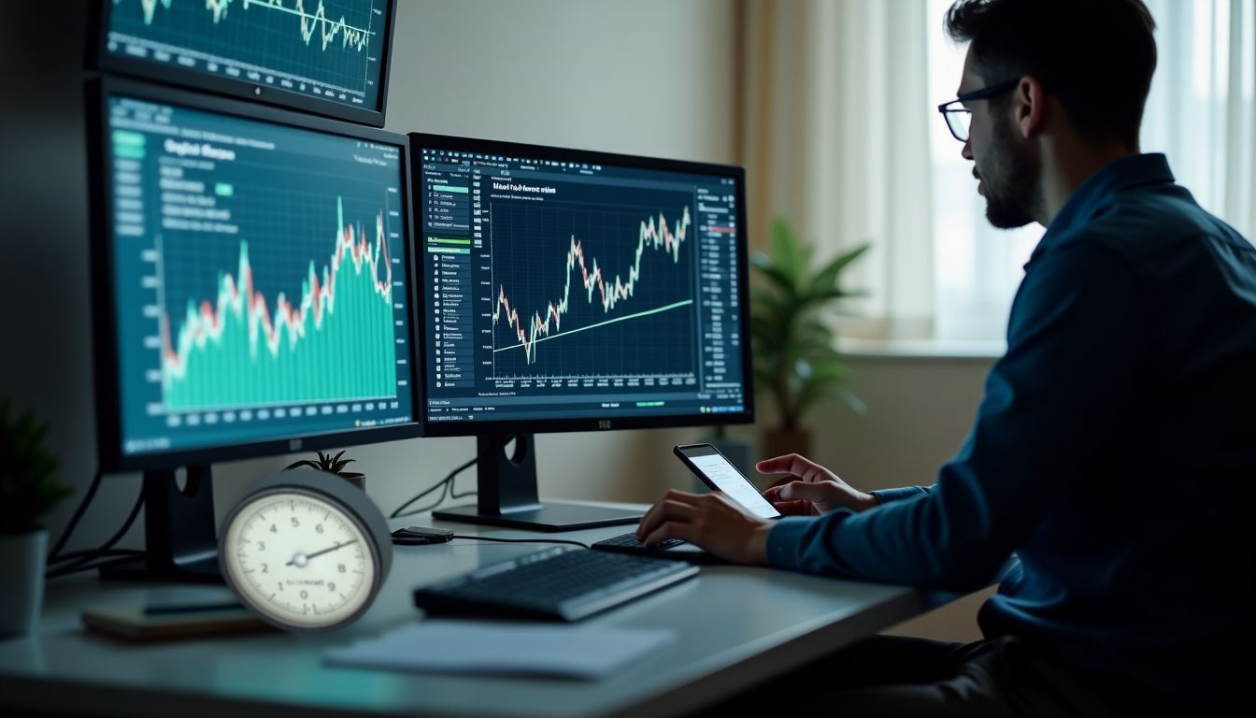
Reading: **7** kg
